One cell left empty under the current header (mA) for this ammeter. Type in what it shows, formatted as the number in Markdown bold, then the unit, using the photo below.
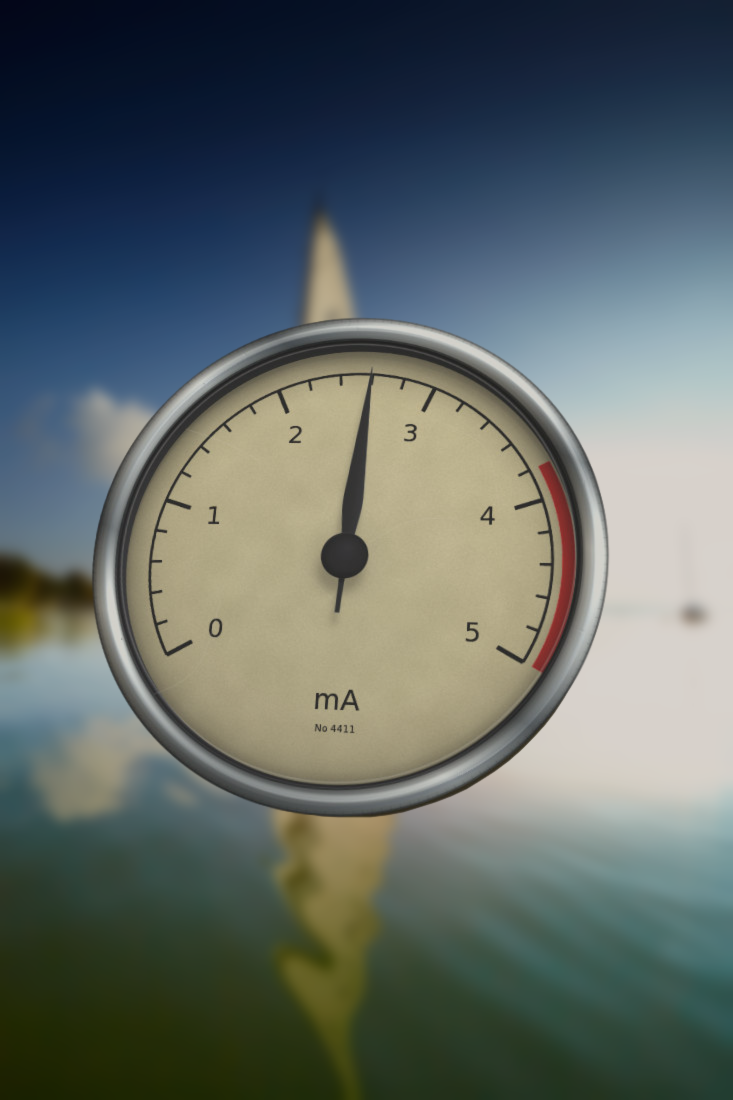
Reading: **2.6** mA
